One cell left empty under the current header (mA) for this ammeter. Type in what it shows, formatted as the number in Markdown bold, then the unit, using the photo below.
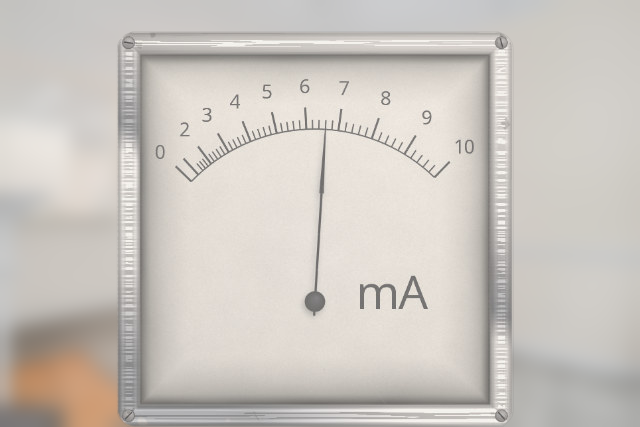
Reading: **6.6** mA
